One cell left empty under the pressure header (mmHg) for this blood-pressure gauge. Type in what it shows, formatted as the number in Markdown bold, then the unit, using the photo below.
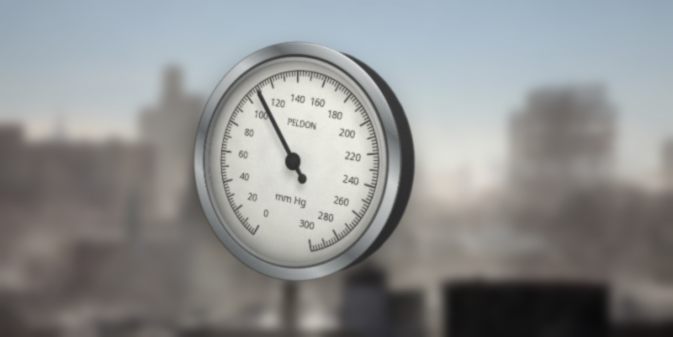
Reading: **110** mmHg
